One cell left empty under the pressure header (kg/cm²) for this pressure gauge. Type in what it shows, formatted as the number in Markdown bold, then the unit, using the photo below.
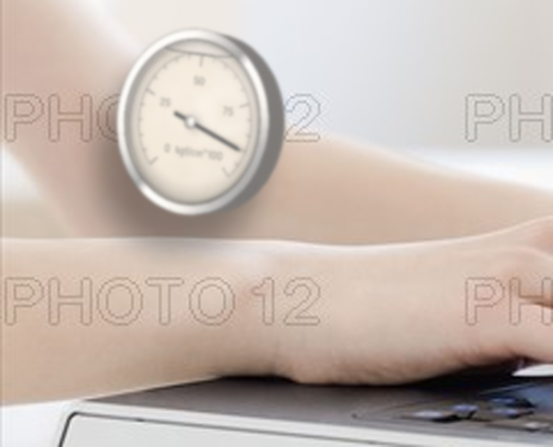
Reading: **90** kg/cm²
